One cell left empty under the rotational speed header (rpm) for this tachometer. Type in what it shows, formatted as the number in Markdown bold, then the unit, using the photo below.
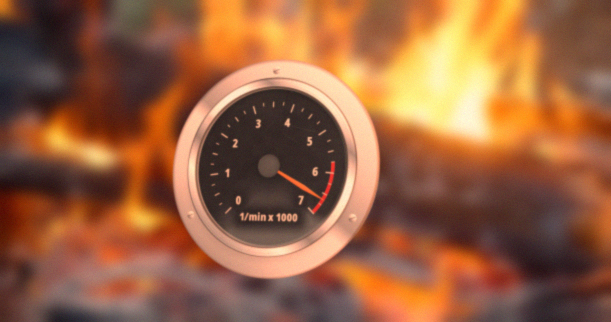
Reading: **6625** rpm
